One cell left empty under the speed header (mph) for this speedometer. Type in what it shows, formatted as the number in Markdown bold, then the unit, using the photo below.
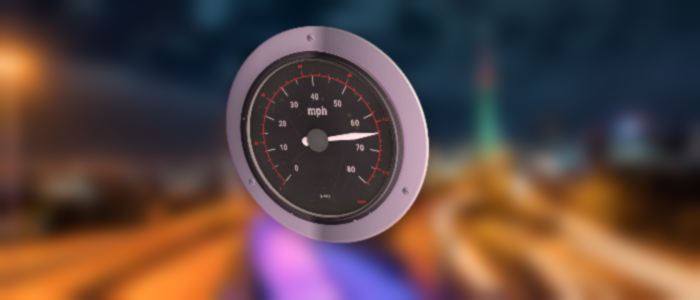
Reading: **65** mph
